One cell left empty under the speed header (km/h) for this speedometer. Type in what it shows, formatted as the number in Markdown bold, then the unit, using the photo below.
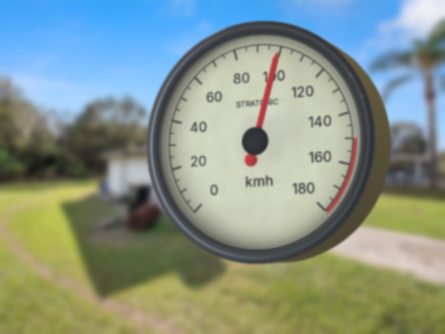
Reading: **100** km/h
